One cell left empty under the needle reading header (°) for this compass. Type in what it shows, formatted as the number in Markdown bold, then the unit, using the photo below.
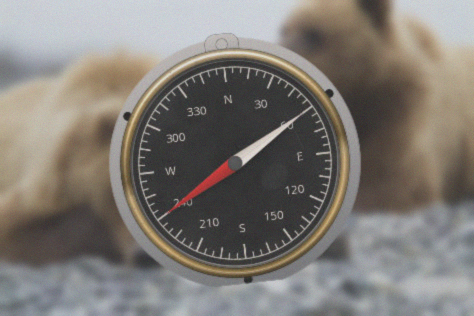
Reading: **240** °
